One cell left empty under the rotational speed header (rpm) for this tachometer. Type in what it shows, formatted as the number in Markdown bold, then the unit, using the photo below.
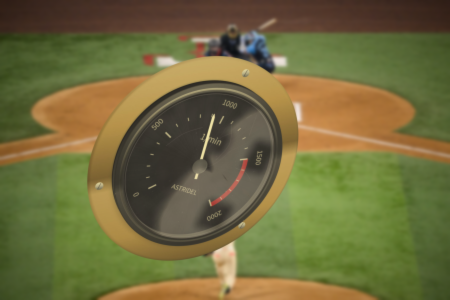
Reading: **900** rpm
